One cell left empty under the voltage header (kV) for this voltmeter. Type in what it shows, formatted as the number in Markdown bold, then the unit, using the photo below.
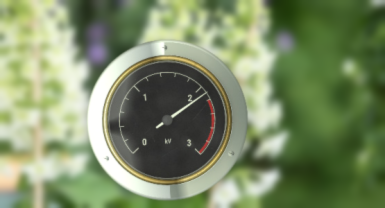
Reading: **2.1** kV
